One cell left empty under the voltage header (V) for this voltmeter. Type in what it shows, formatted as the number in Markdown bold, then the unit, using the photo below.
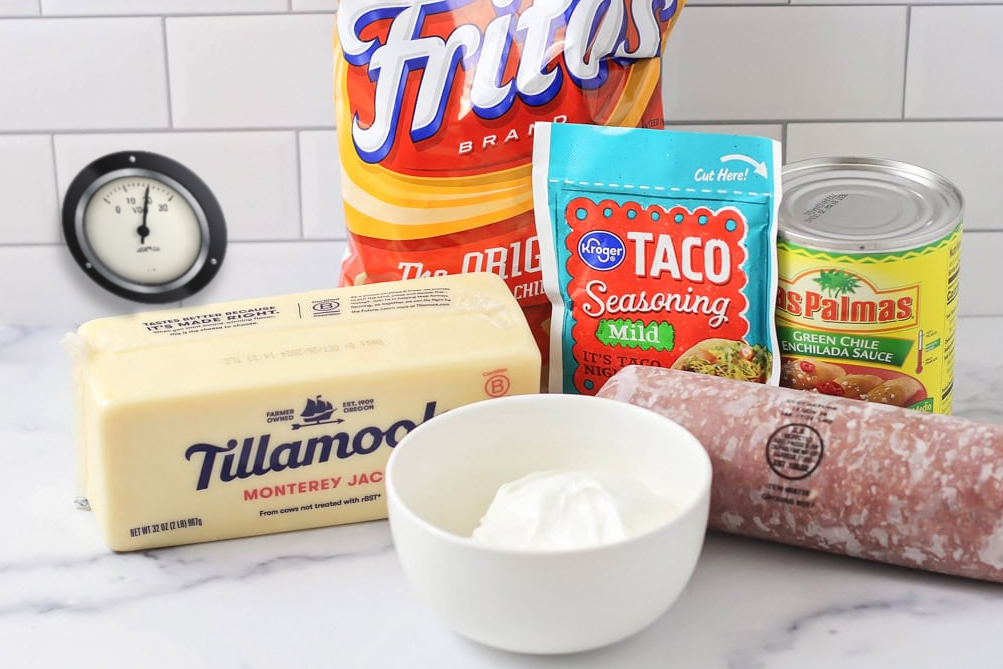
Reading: **20** V
